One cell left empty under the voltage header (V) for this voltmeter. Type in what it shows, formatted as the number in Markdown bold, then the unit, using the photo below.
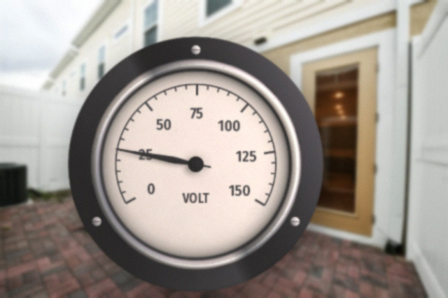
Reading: **25** V
